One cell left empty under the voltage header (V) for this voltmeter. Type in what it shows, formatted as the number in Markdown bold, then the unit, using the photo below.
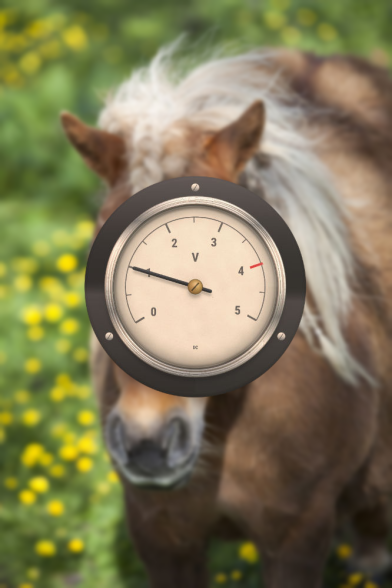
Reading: **1** V
